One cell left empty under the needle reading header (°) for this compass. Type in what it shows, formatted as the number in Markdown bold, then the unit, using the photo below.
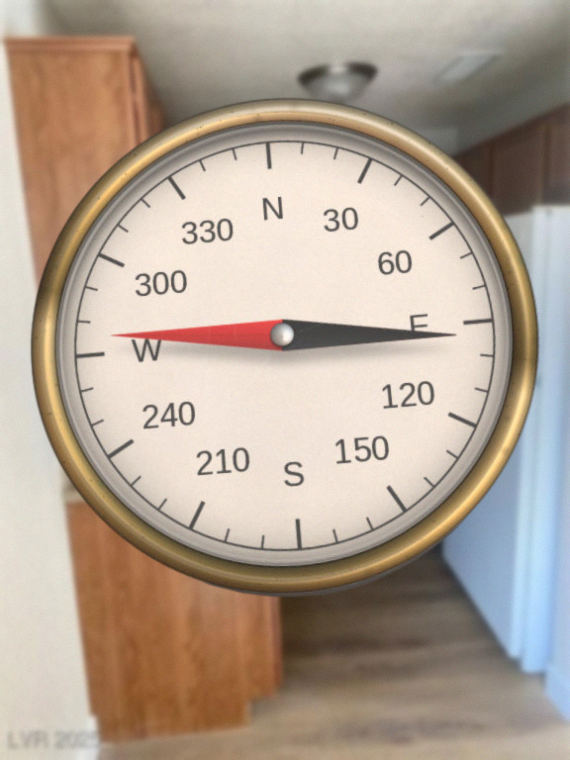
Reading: **275** °
